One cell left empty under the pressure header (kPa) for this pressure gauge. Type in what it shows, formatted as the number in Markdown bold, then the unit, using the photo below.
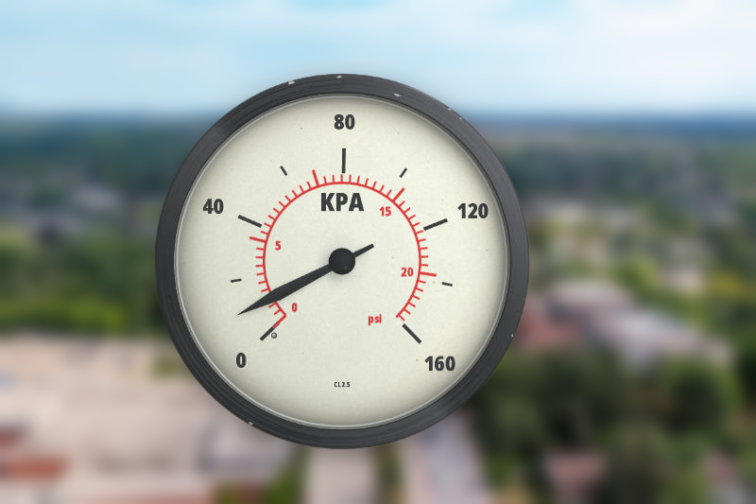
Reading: **10** kPa
